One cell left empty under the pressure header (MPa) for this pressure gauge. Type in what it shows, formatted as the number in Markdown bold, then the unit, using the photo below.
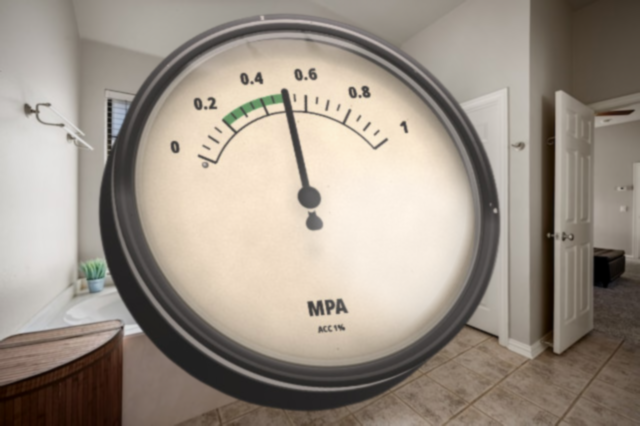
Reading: **0.5** MPa
